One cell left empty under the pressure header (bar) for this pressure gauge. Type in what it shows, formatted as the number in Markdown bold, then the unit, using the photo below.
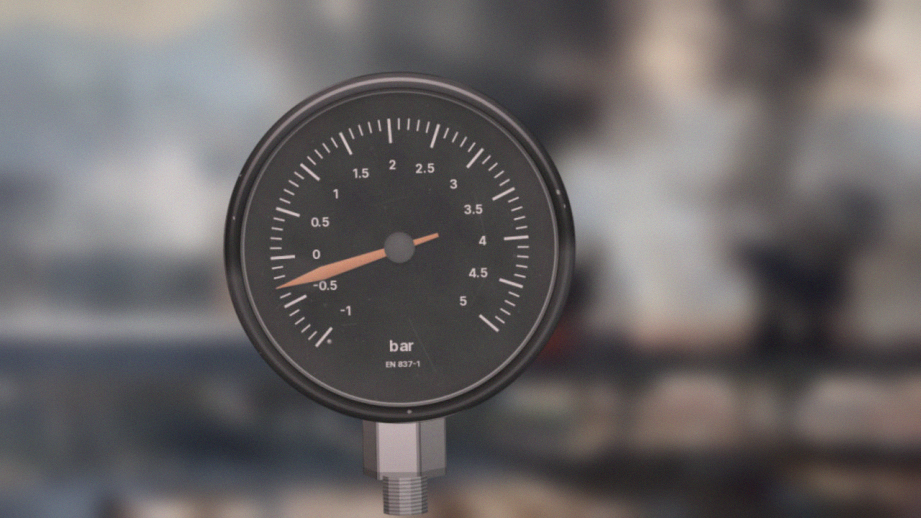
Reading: **-0.3** bar
